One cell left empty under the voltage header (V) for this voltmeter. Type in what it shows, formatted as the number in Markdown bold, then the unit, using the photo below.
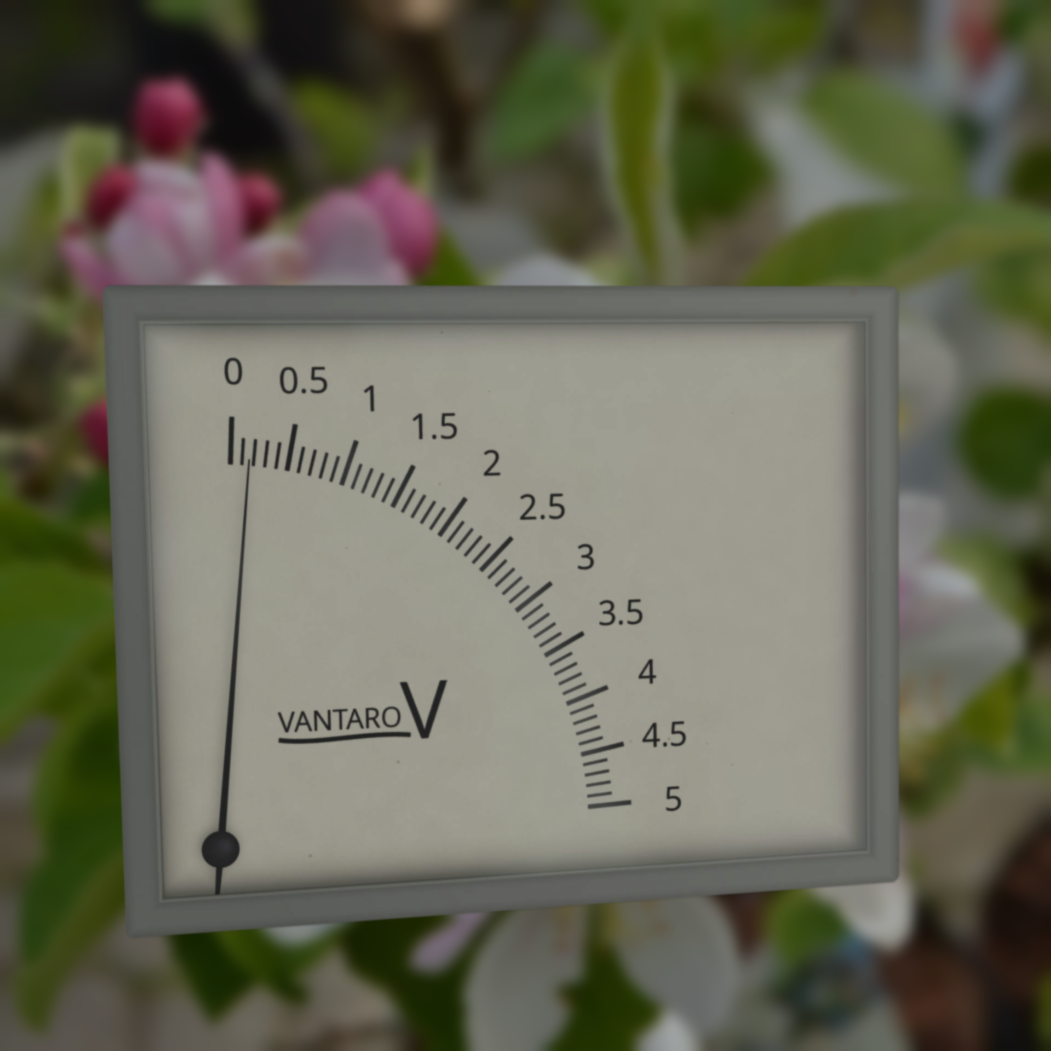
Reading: **0.15** V
